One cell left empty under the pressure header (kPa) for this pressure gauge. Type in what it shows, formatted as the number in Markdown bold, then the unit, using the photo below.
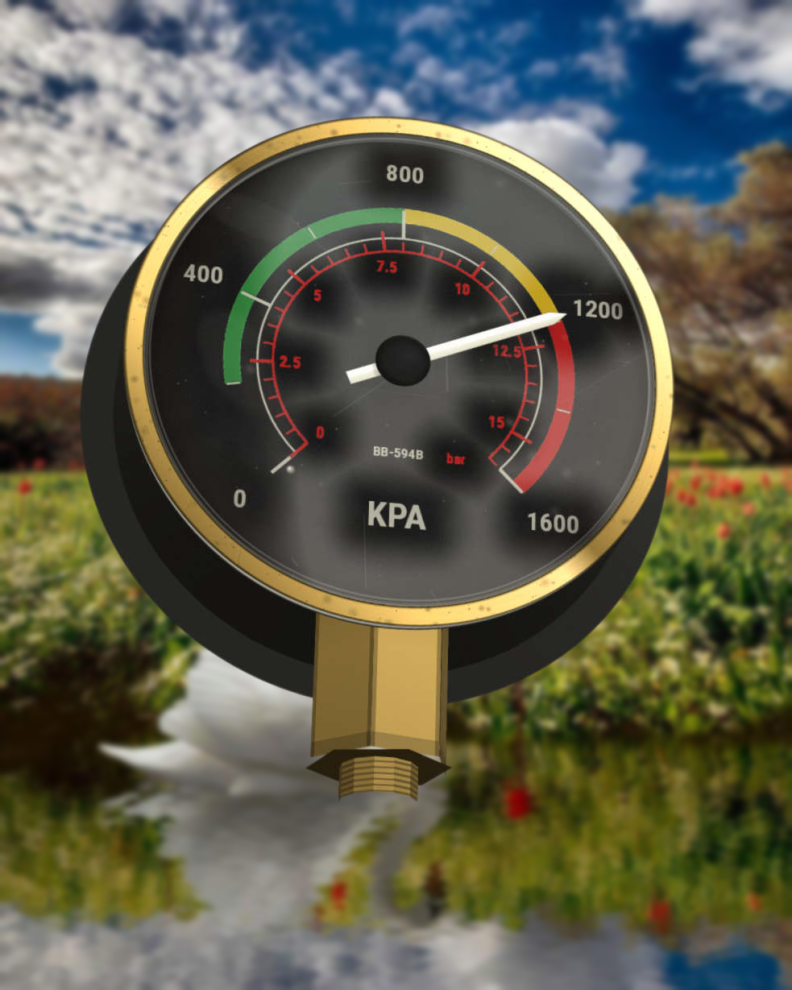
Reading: **1200** kPa
